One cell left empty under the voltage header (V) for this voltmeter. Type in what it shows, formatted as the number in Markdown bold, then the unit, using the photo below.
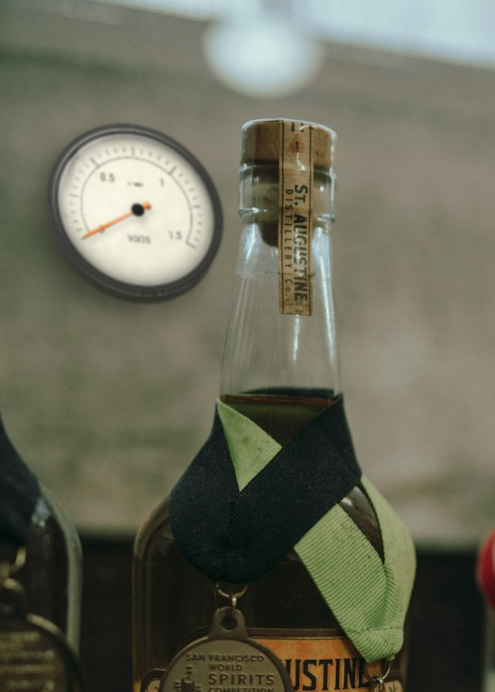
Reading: **0** V
